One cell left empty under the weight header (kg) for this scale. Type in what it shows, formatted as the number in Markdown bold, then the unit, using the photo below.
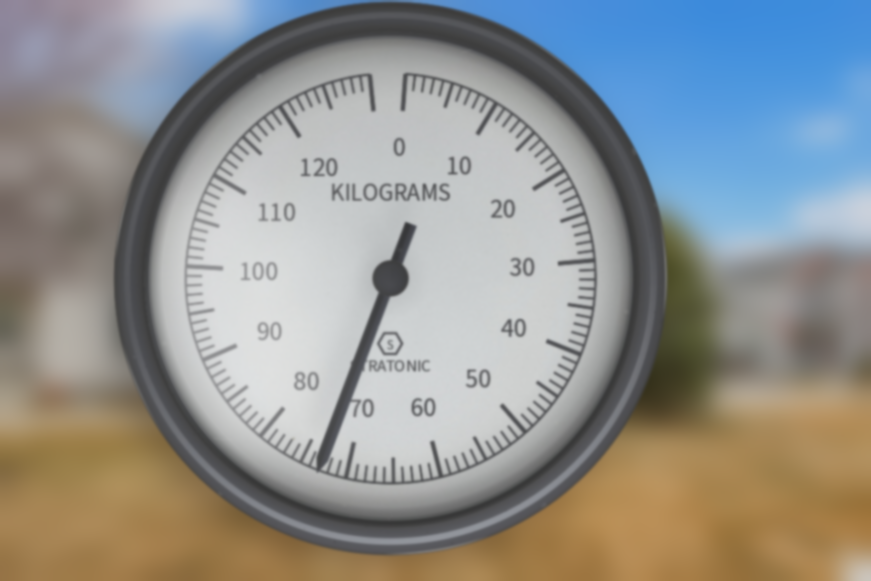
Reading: **73** kg
